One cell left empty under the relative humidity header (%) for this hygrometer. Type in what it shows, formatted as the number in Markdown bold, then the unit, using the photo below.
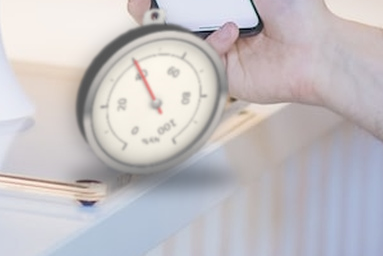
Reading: **40** %
